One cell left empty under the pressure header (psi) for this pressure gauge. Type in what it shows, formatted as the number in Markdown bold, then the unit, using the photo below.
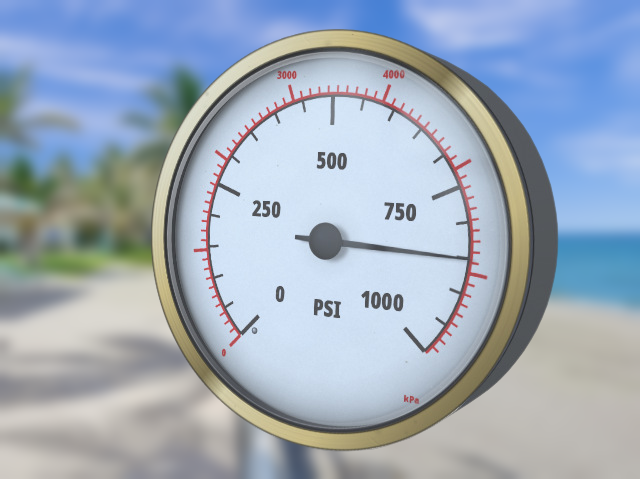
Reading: **850** psi
